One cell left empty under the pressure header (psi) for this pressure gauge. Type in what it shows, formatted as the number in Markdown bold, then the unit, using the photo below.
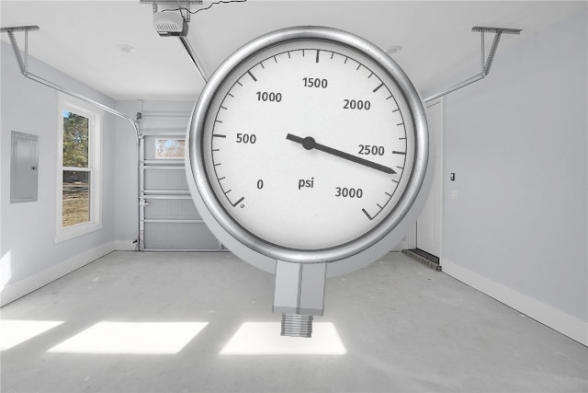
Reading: **2650** psi
